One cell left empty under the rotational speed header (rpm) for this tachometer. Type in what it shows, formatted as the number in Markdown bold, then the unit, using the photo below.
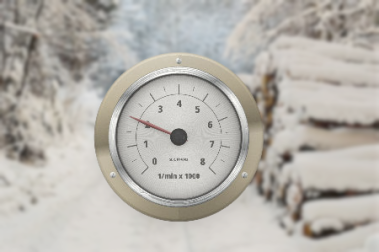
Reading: **2000** rpm
